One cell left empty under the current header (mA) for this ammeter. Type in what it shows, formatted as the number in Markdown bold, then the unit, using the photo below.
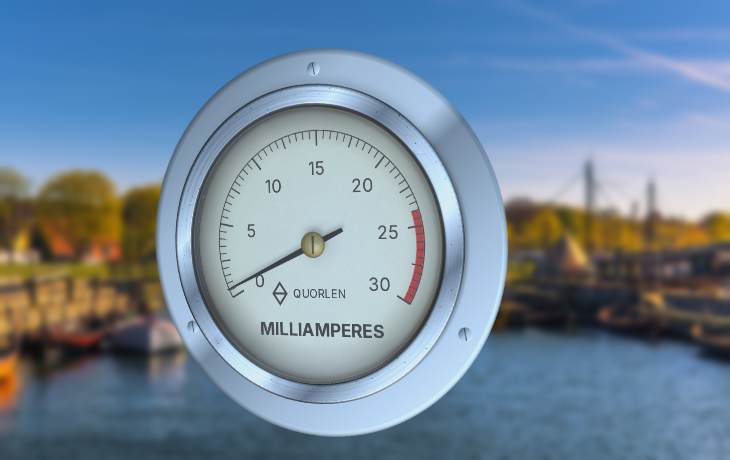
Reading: **0.5** mA
